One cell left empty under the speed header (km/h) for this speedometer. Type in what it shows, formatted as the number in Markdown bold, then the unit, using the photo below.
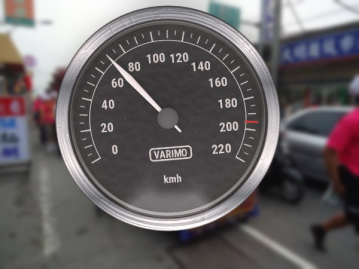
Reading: **70** km/h
